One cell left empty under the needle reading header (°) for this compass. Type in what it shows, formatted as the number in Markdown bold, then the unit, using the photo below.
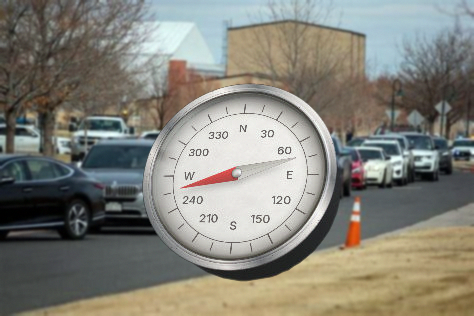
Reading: **255** °
